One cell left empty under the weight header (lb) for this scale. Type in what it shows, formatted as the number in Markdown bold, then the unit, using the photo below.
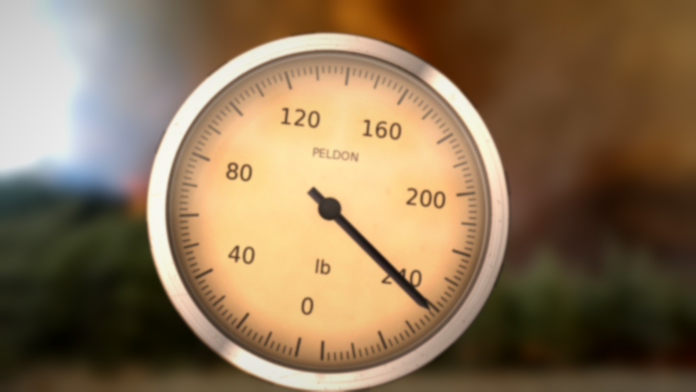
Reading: **242** lb
